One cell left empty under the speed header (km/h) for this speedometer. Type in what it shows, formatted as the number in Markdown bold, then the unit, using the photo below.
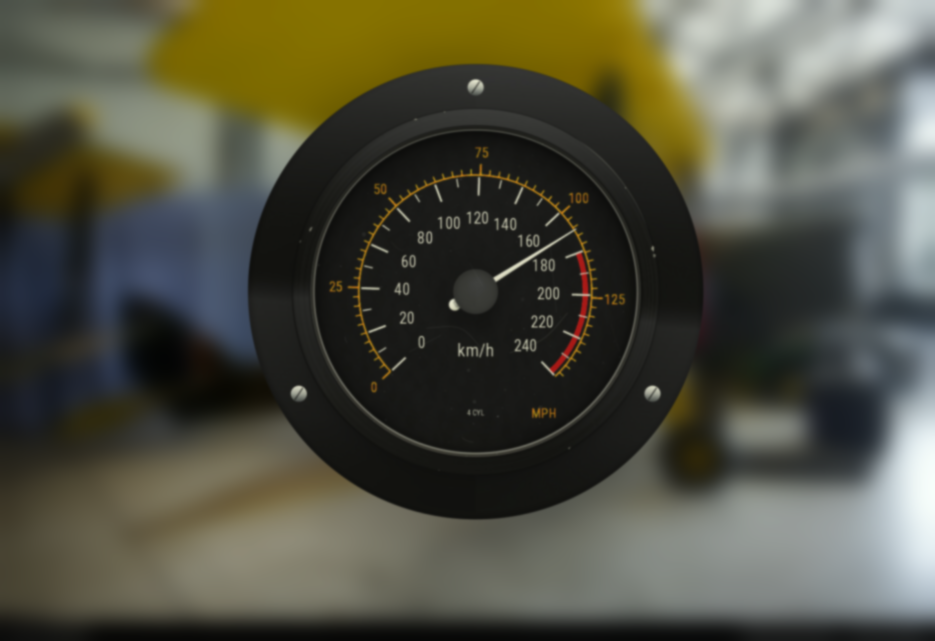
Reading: **170** km/h
